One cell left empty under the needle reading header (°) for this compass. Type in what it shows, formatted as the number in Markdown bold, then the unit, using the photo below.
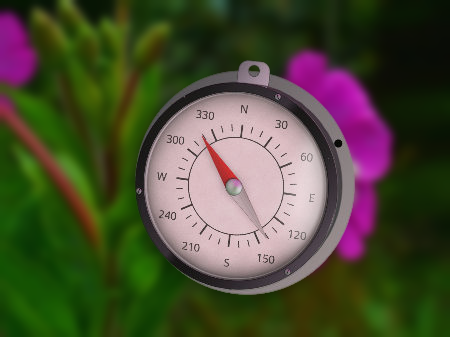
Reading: **320** °
